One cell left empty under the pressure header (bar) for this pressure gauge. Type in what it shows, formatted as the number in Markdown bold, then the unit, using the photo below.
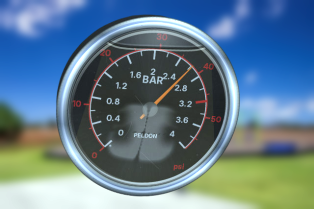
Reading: **2.6** bar
